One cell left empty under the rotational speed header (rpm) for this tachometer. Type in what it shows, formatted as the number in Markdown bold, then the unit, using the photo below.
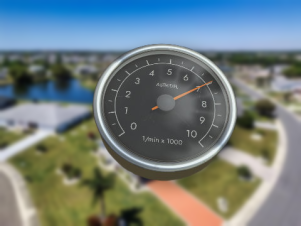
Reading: **7000** rpm
